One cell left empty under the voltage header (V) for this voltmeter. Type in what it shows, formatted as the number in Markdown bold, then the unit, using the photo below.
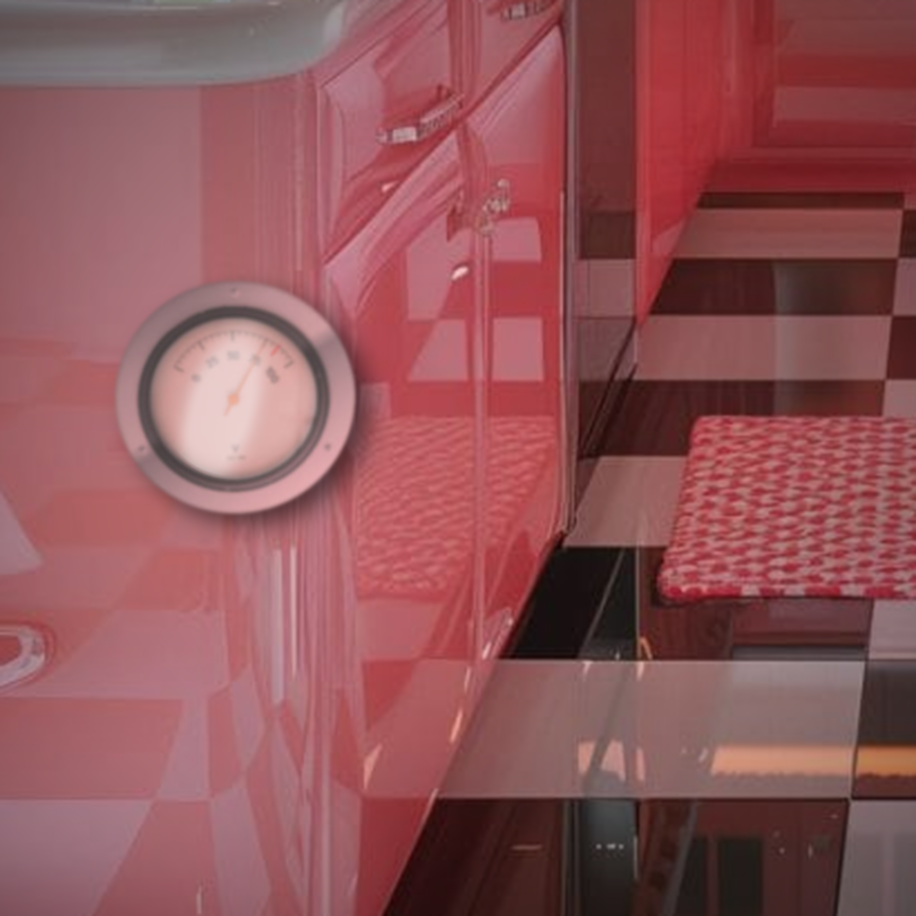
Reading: **75** V
